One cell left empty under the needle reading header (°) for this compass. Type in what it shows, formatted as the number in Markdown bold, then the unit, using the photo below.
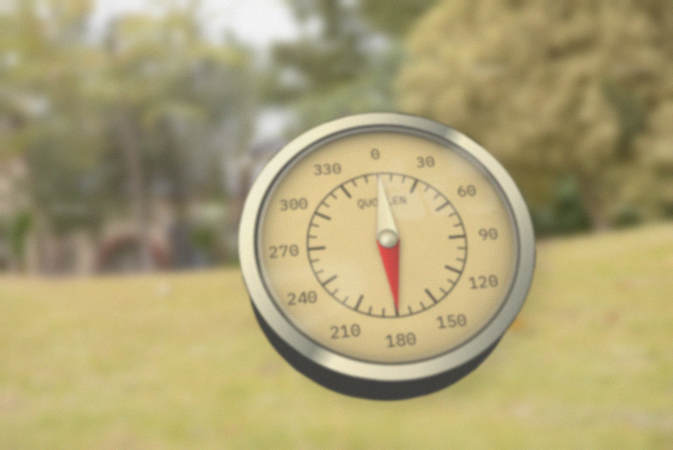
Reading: **180** °
